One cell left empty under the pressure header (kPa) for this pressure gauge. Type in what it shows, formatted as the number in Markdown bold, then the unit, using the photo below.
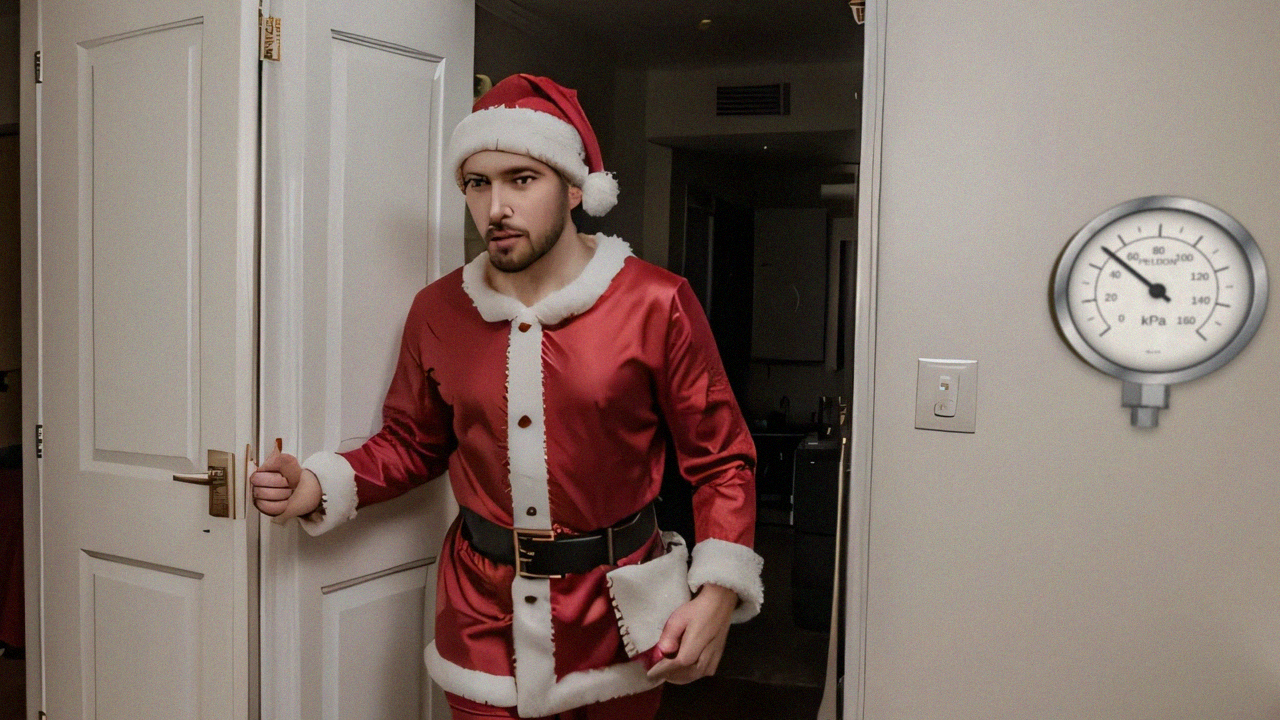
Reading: **50** kPa
